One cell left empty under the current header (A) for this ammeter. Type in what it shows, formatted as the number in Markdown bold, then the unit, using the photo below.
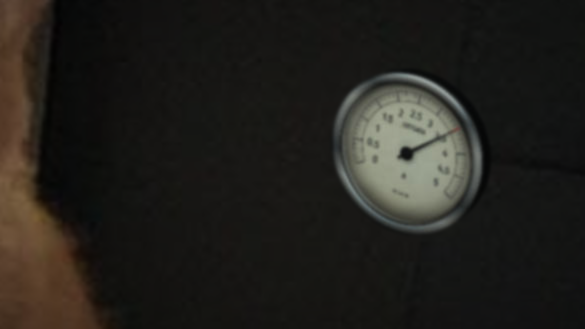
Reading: **3.5** A
